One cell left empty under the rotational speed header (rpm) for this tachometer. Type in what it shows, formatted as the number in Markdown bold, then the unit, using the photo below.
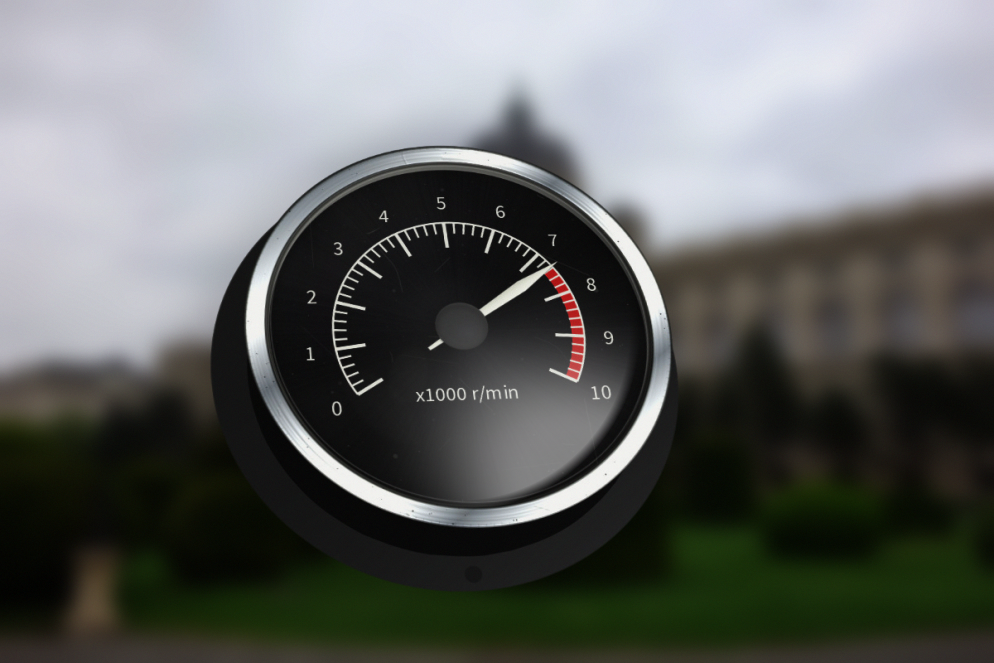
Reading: **7400** rpm
